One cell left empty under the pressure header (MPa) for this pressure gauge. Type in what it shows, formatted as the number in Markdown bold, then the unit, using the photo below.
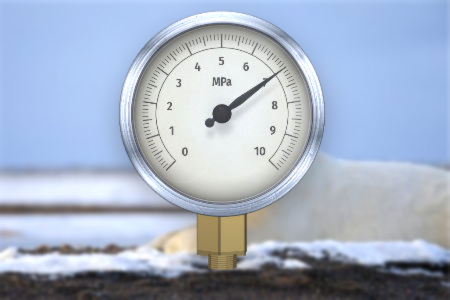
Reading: **7** MPa
